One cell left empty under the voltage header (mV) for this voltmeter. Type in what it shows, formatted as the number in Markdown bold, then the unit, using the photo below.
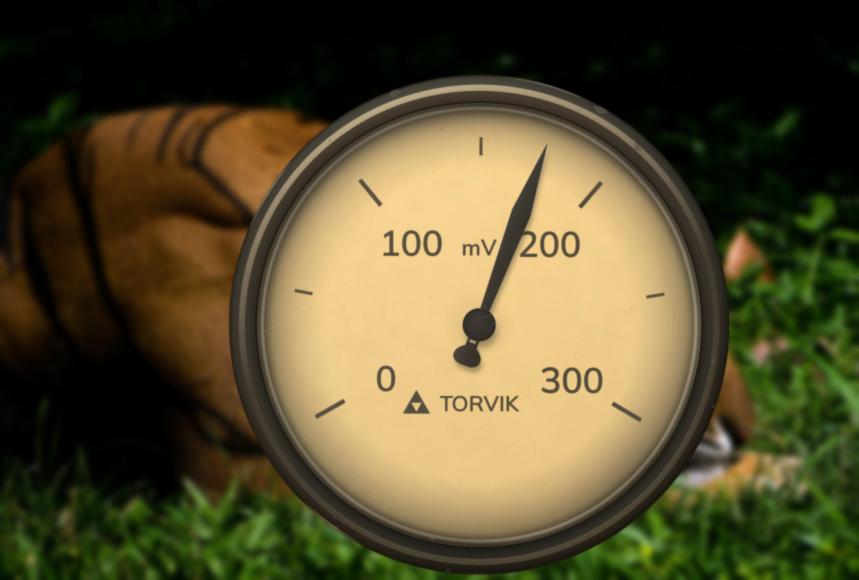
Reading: **175** mV
